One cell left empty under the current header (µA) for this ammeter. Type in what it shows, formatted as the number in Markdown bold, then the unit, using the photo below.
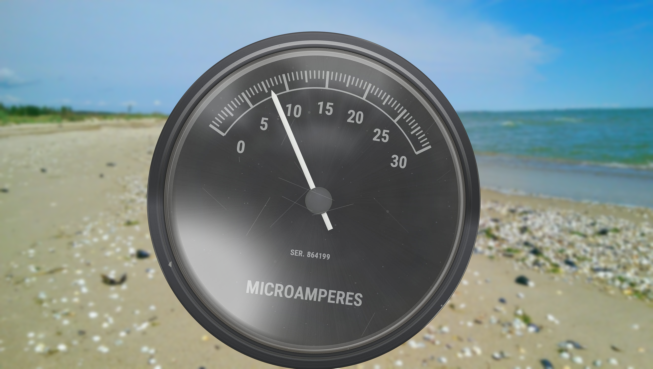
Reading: **8** µA
